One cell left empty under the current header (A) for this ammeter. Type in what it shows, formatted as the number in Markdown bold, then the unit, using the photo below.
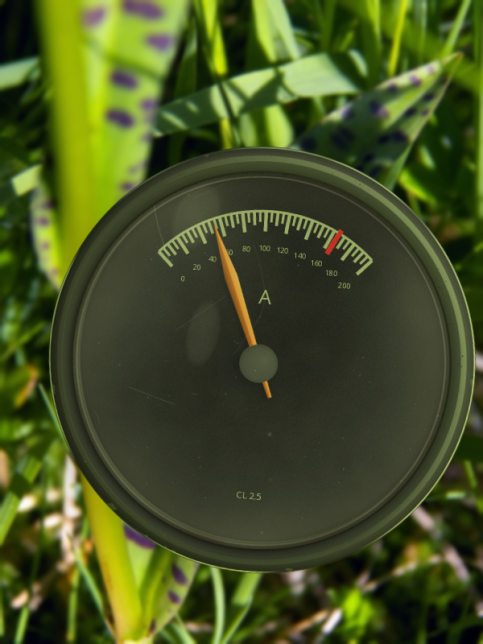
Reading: **55** A
